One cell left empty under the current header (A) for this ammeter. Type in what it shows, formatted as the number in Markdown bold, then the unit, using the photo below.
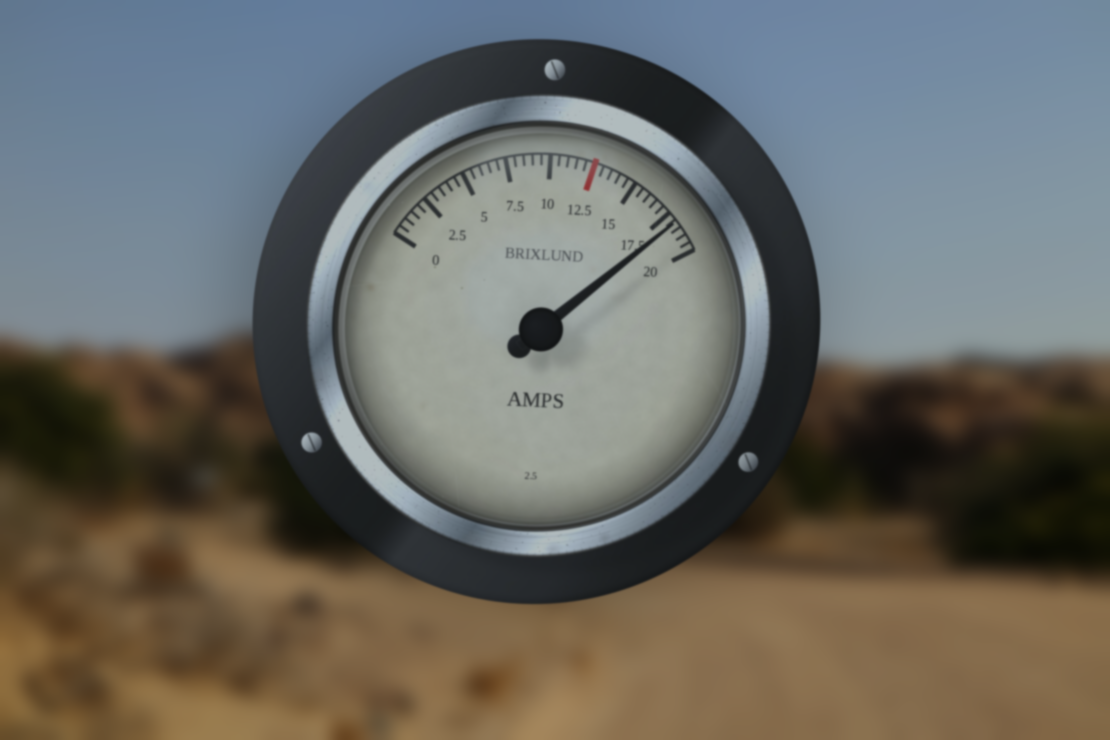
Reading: **18** A
